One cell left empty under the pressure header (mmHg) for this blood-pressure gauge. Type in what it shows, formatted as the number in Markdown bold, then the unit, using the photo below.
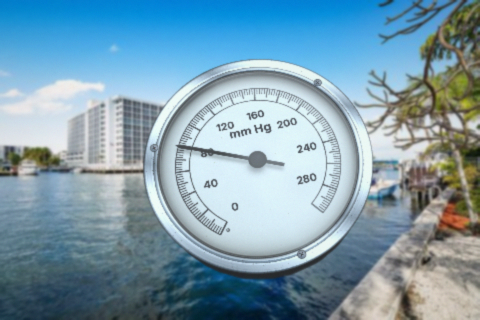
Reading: **80** mmHg
